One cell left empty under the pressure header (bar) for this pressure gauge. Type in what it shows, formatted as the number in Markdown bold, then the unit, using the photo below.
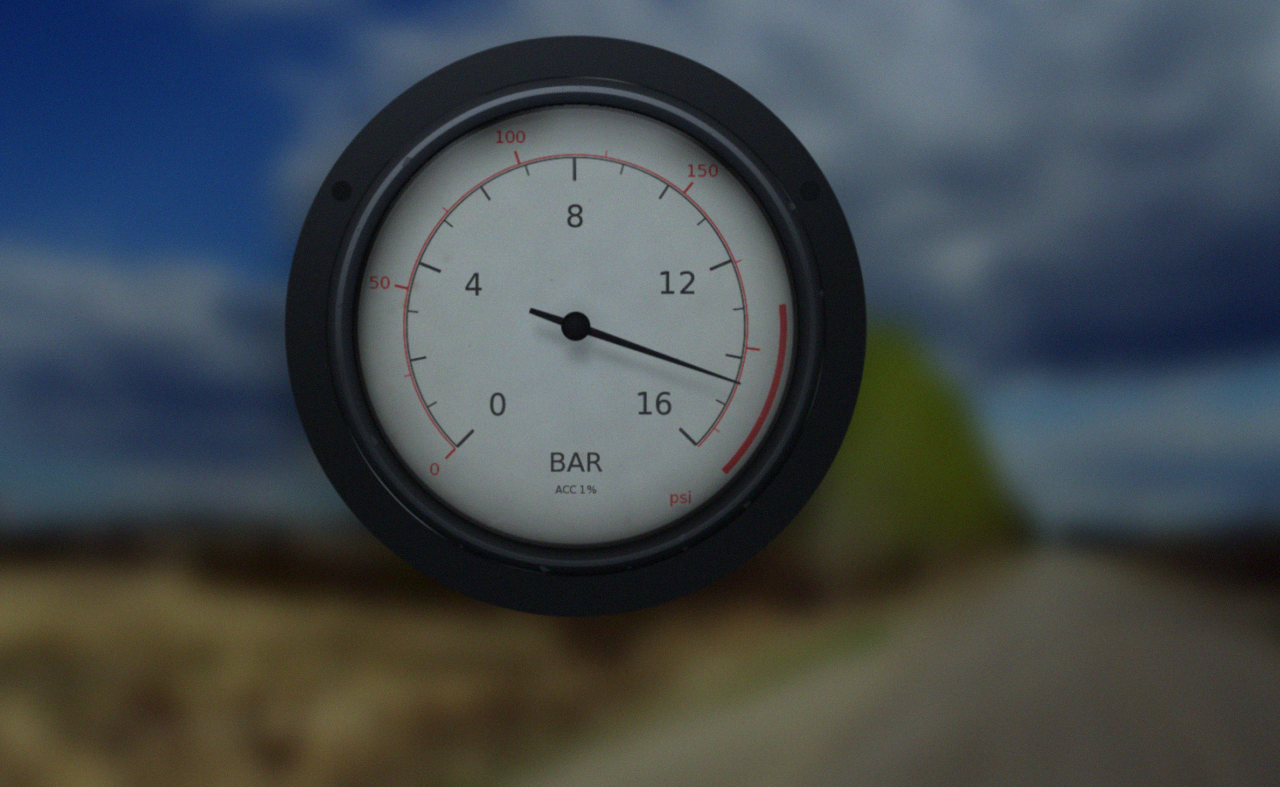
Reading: **14.5** bar
